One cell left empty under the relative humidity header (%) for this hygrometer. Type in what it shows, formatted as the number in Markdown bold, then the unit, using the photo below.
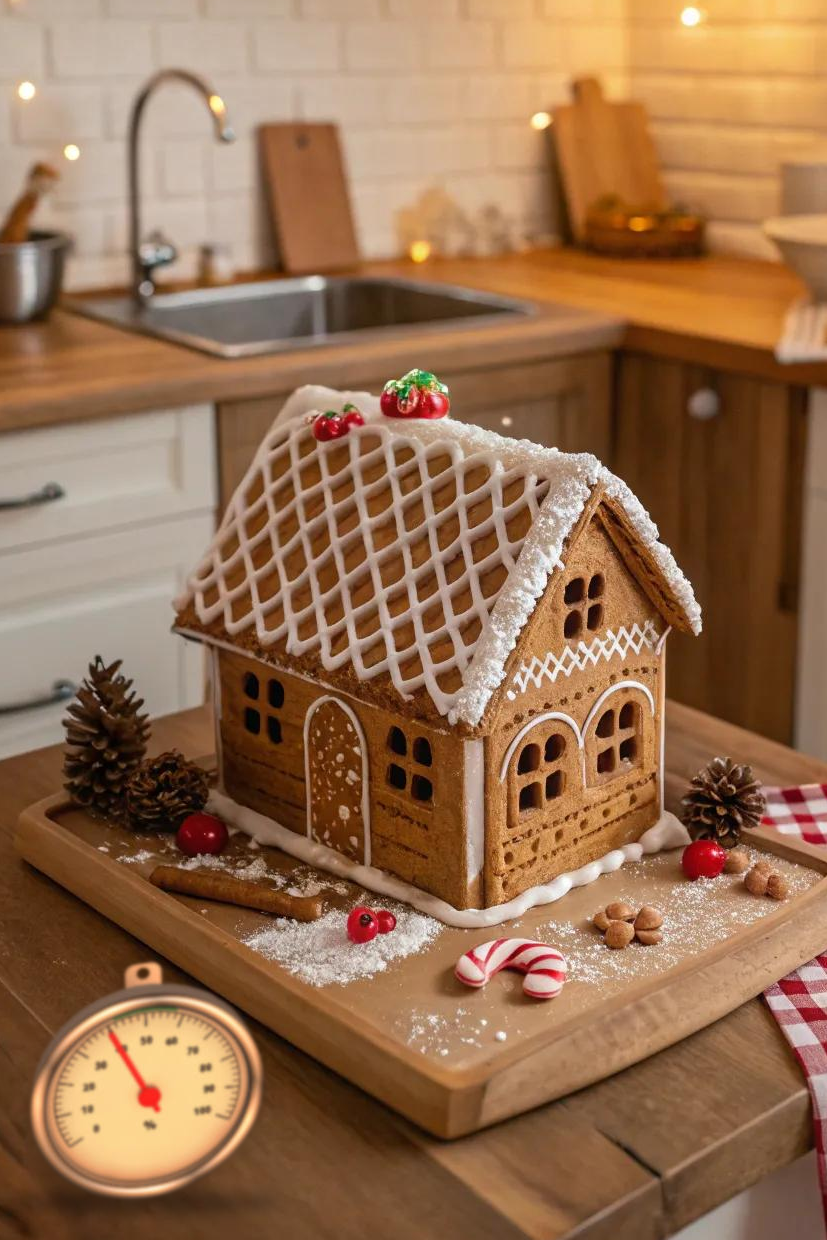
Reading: **40** %
